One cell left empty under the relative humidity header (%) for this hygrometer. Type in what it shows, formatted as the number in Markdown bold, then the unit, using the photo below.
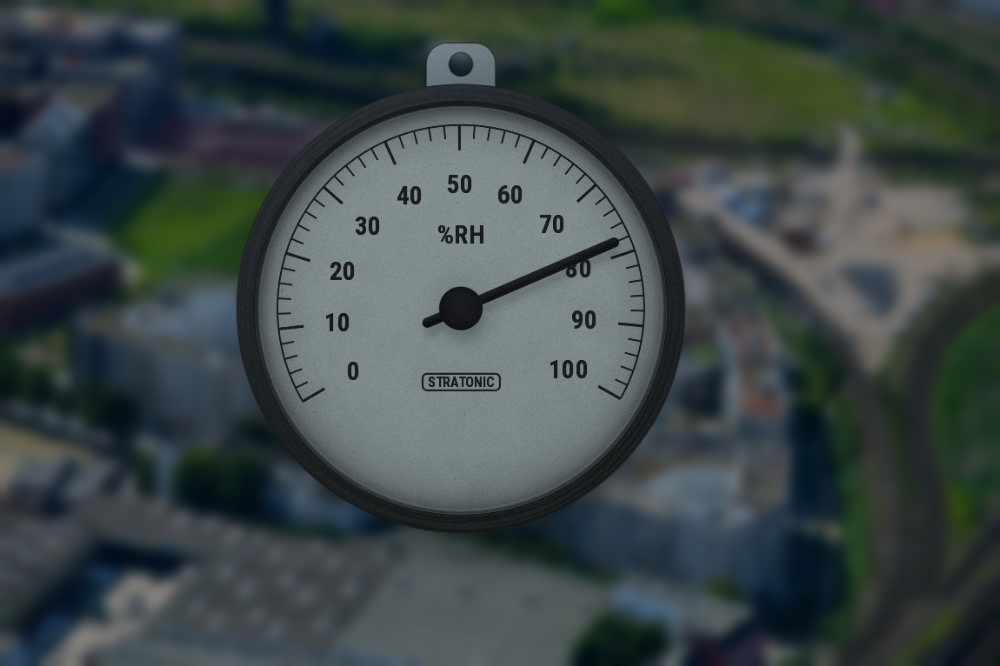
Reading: **78** %
